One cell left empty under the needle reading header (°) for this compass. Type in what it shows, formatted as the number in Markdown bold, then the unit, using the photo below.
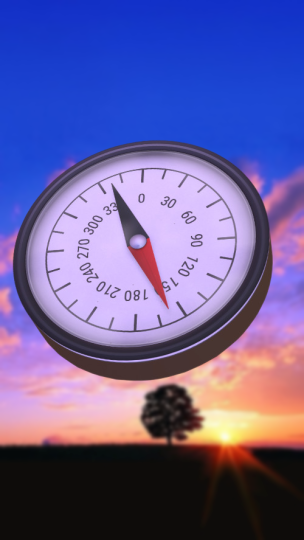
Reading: **157.5** °
